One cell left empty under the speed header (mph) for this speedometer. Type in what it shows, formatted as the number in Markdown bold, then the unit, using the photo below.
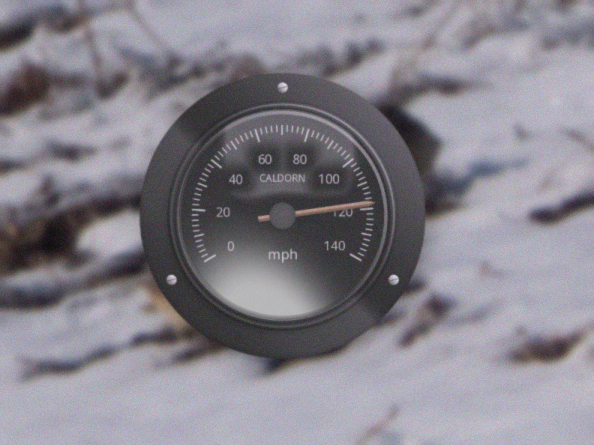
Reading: **118** mph
